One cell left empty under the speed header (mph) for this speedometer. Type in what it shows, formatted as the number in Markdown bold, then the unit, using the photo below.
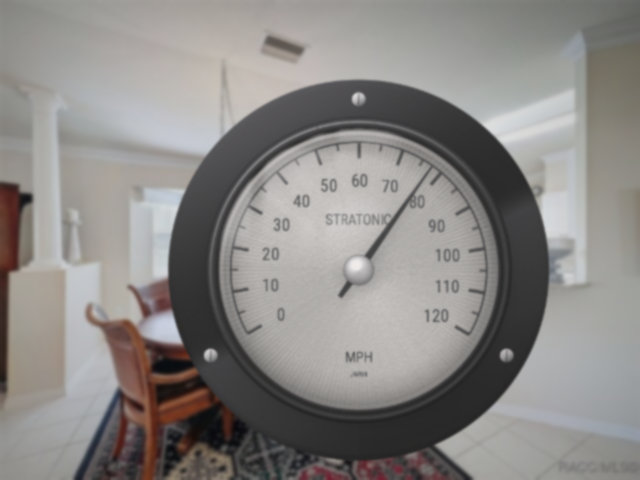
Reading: **77.5** mph
